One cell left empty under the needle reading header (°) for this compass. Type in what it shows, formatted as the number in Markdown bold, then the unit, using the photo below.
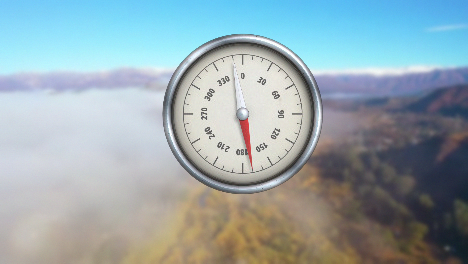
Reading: **170** °
